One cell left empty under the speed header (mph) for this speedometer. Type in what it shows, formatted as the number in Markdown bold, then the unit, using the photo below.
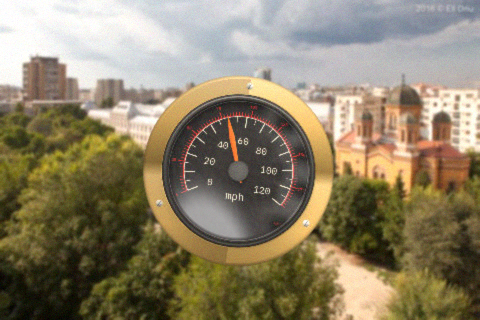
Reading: **50** mph
